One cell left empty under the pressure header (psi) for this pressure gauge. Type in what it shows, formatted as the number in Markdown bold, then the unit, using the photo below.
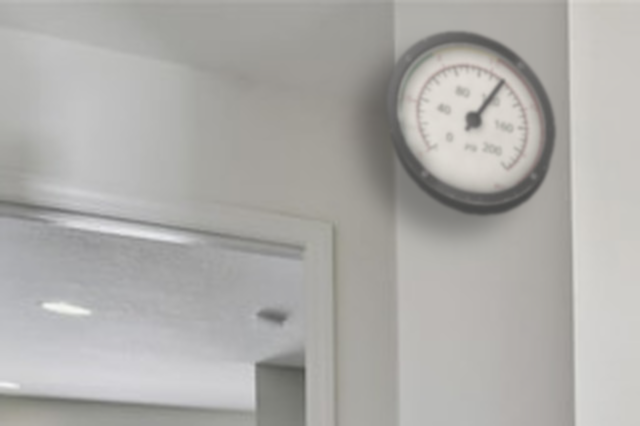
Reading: **120** psi
